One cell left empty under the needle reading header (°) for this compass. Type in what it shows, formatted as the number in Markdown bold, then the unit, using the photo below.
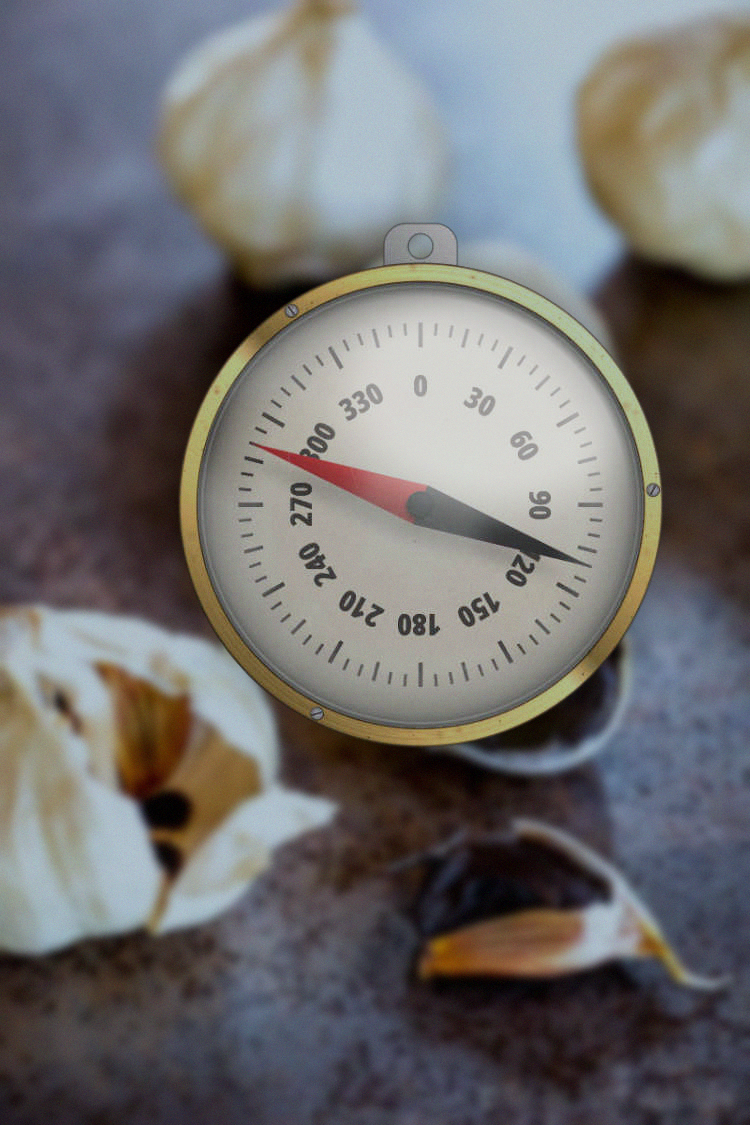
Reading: **290** °
